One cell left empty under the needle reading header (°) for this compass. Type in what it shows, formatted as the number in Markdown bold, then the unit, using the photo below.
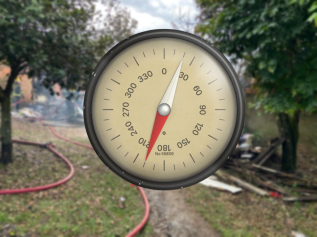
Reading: **200** °
